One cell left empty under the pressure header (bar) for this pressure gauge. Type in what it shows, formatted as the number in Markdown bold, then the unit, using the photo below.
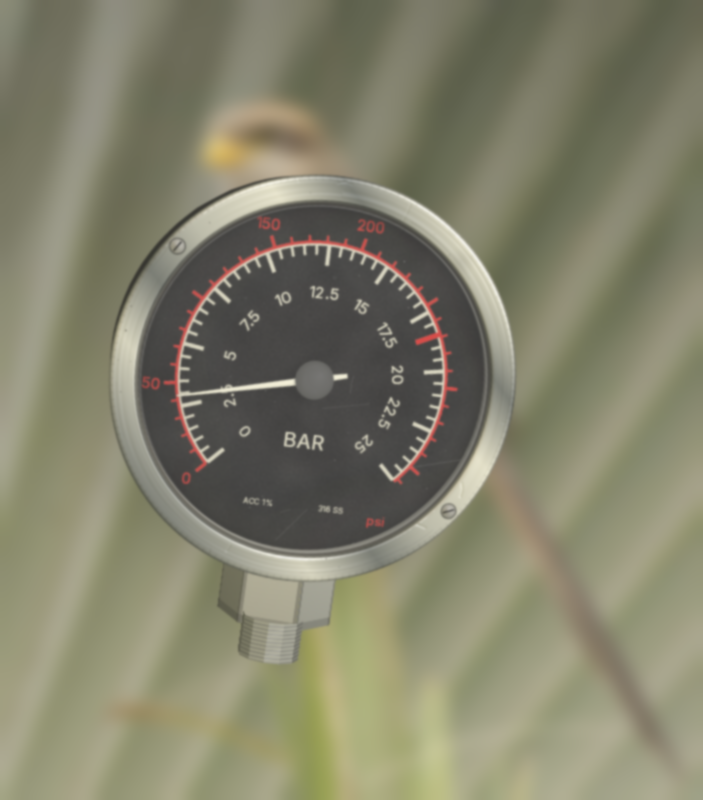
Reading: **3** bar
